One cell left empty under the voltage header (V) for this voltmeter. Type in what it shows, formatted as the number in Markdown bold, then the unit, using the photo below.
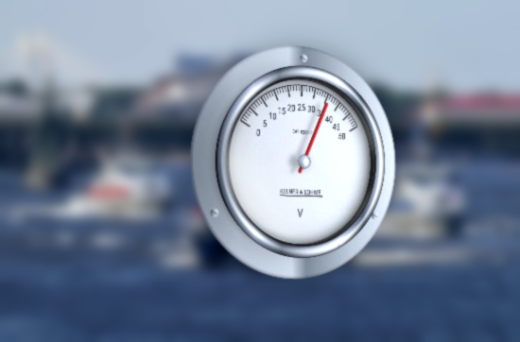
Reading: **35** V
